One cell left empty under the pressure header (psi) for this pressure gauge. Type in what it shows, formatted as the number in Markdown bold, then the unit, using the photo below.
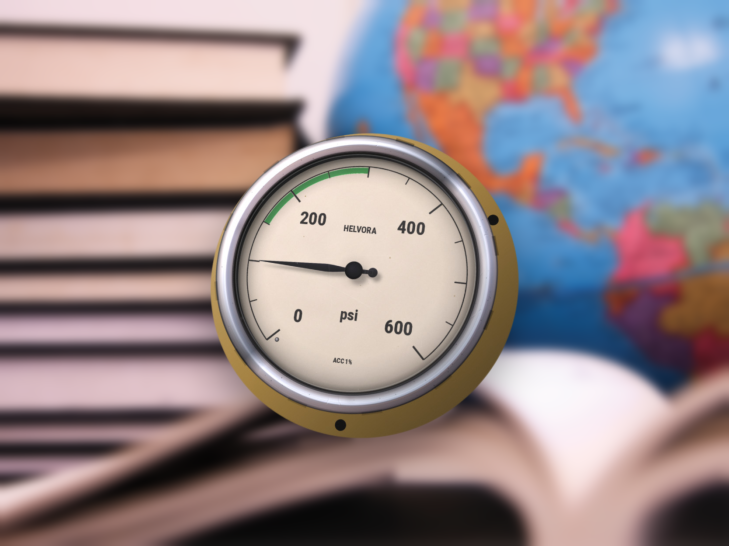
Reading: **100** psi
